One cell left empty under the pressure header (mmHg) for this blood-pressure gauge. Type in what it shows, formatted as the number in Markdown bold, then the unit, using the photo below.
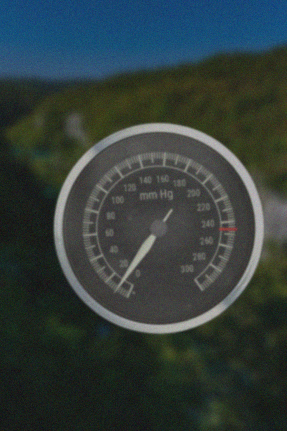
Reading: **10** mmHg
